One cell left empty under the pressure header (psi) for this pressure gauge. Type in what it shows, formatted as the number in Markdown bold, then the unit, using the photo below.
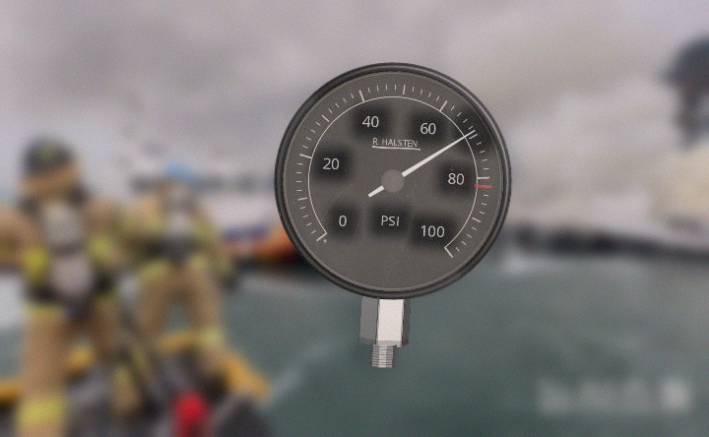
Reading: **69** psi
